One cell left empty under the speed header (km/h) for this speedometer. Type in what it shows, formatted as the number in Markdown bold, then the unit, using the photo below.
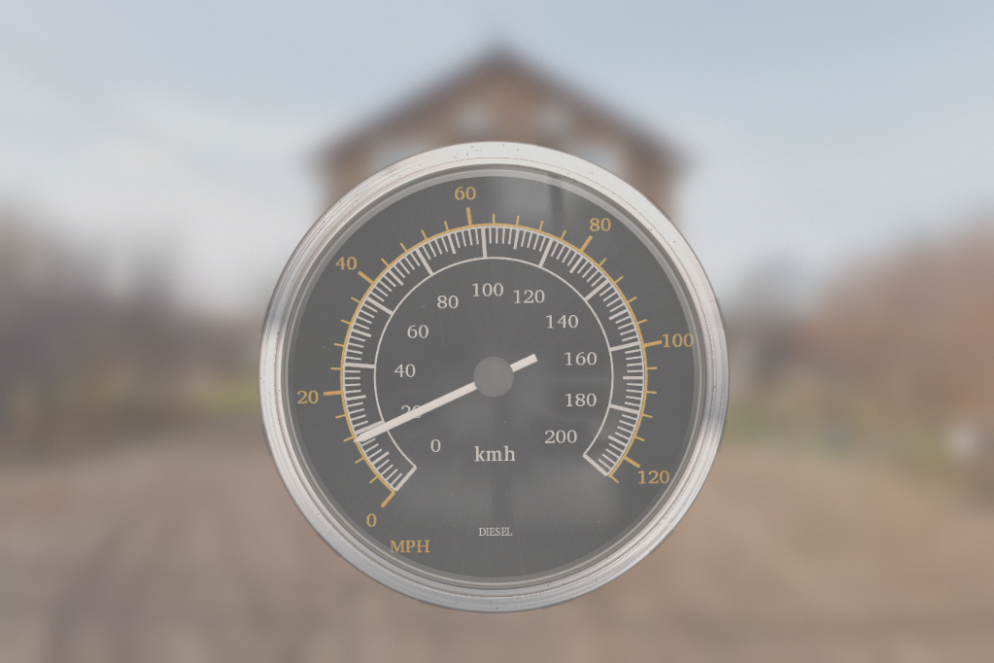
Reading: **18** km/h
